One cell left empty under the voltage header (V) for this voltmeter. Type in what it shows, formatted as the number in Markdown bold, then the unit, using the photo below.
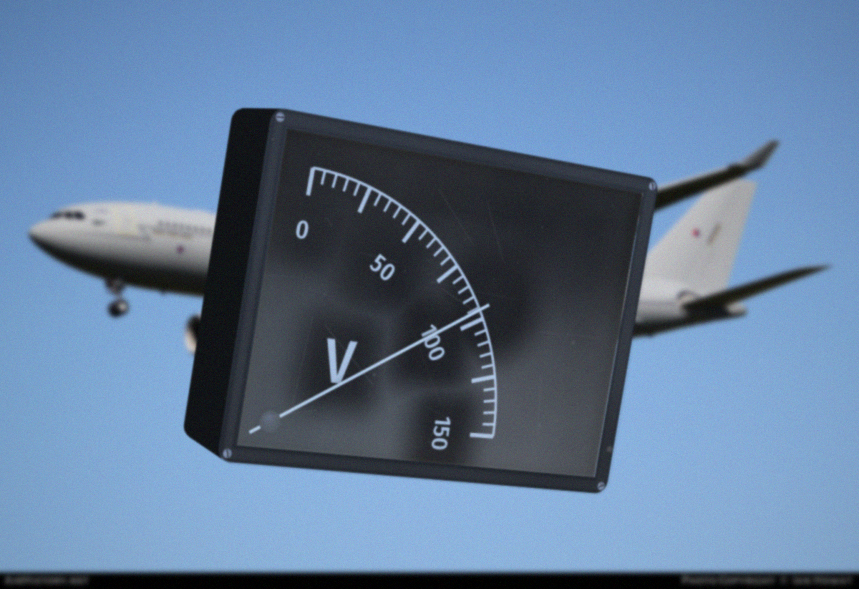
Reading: **95** V
